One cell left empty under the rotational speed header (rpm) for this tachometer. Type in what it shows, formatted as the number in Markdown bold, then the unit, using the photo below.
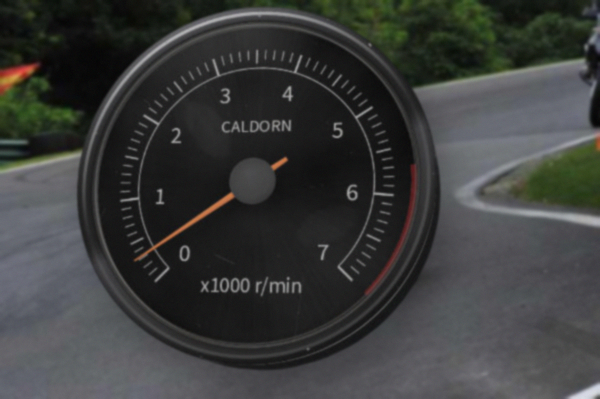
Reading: **300** rpm
